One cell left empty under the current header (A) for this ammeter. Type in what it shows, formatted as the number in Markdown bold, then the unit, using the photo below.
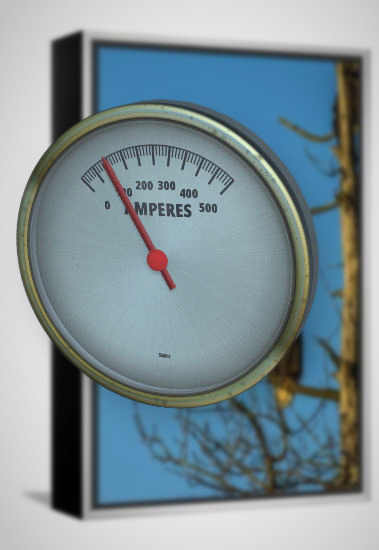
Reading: **100** A
